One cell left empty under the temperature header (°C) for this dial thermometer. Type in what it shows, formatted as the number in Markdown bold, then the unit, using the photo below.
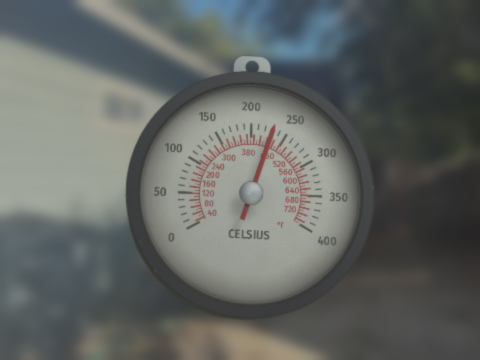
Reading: **230** °C
